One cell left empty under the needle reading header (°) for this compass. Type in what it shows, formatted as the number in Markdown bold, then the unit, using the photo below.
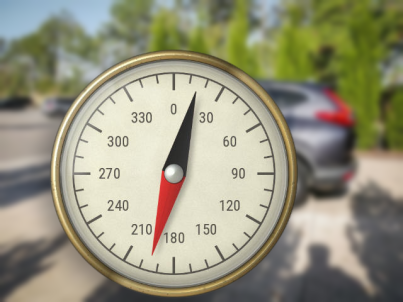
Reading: **195** °
